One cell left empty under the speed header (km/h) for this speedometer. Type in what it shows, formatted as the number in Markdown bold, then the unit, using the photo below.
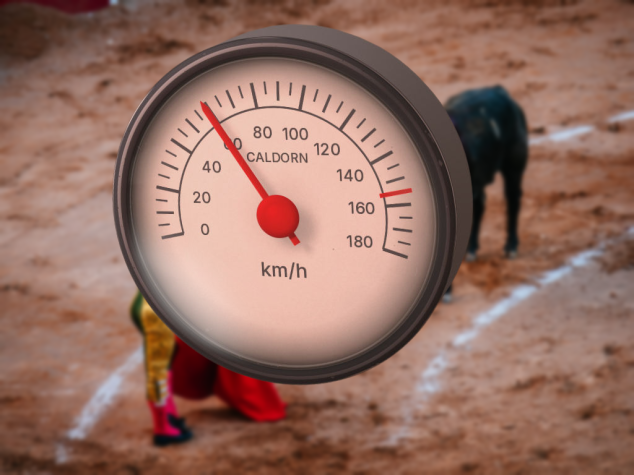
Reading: **60** km/h
